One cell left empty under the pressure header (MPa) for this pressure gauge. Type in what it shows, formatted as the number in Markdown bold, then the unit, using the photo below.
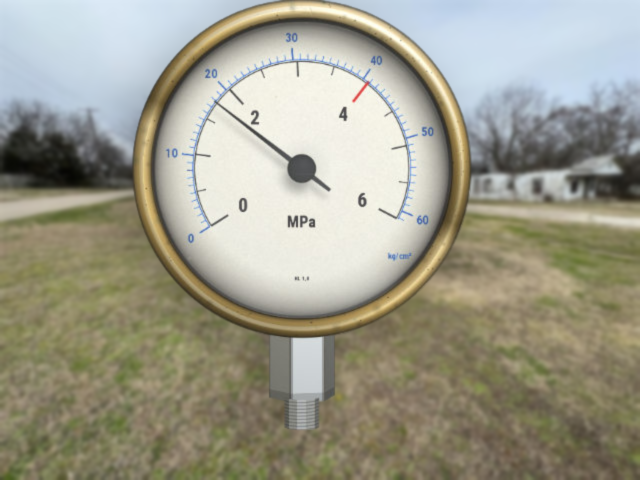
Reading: **1.75** MPa
